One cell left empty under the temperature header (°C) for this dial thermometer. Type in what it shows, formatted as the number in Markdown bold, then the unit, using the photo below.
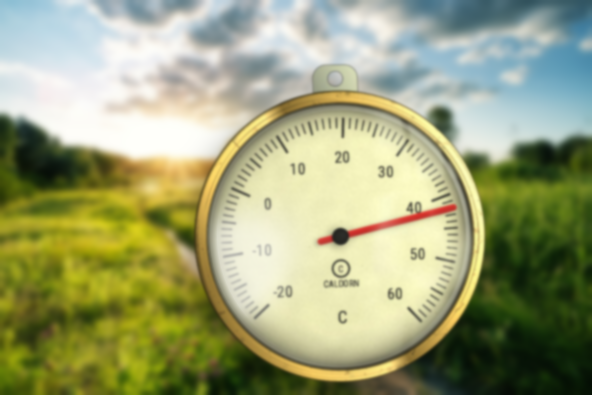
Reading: **42** °C
